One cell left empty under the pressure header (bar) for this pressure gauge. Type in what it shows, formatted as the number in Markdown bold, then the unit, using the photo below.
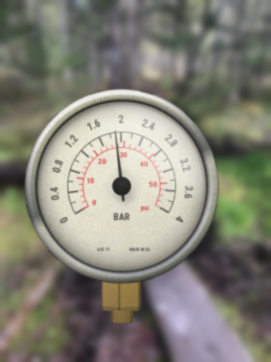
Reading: **1.9** bar
